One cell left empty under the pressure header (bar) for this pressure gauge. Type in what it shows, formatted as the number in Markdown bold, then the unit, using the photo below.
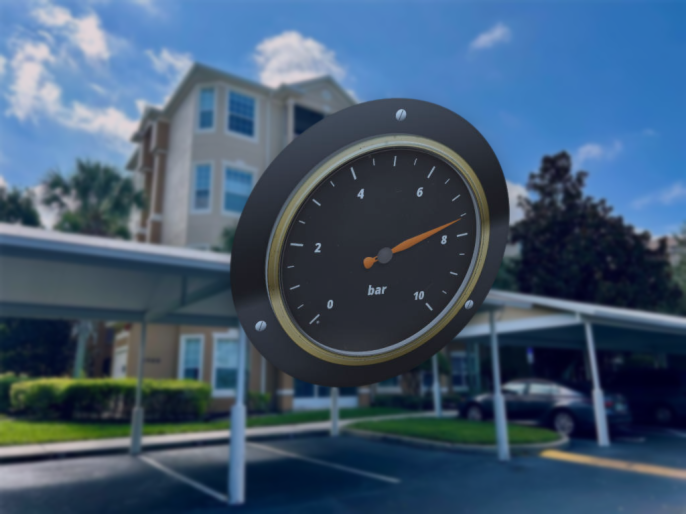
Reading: **7.5** bar
